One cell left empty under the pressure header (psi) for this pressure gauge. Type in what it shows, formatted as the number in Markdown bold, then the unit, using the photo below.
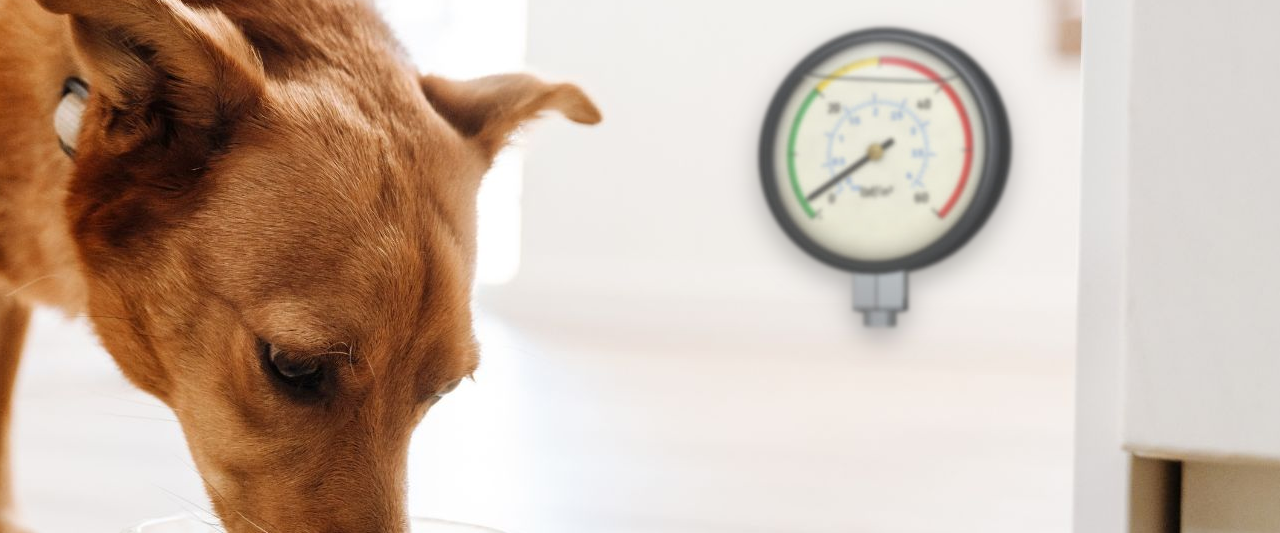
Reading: **2.5** psi
